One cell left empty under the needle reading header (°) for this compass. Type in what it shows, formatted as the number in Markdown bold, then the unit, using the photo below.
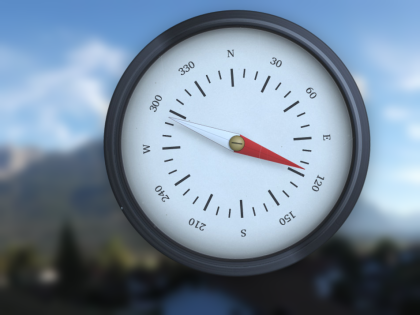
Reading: **115** °
